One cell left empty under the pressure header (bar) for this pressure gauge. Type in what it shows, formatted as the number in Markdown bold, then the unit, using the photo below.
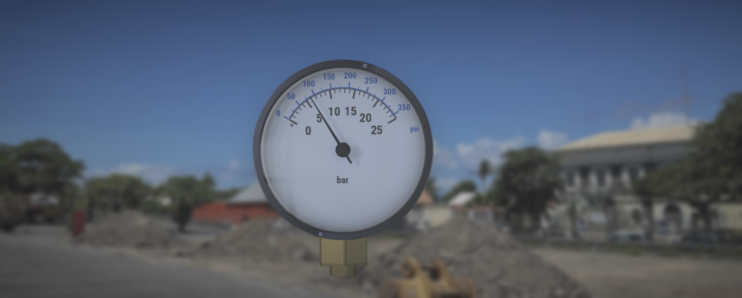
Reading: **6** bar
